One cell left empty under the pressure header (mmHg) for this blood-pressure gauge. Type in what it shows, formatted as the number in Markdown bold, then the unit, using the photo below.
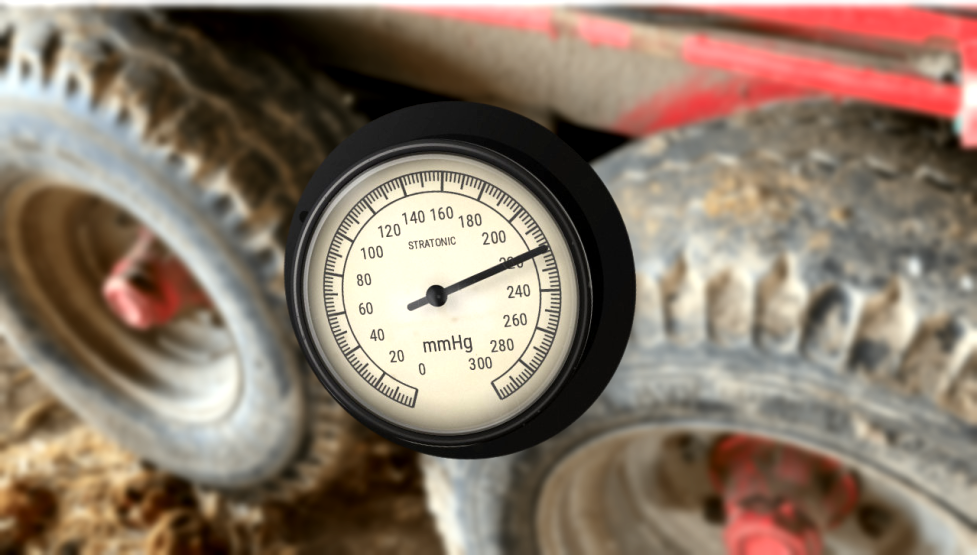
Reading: **220** mmHg
